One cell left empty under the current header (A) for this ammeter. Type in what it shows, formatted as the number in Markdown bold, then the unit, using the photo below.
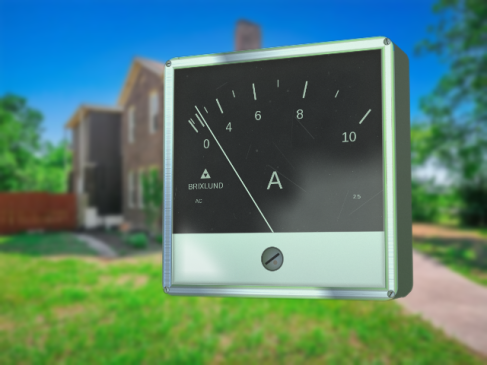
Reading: **2.5** A
